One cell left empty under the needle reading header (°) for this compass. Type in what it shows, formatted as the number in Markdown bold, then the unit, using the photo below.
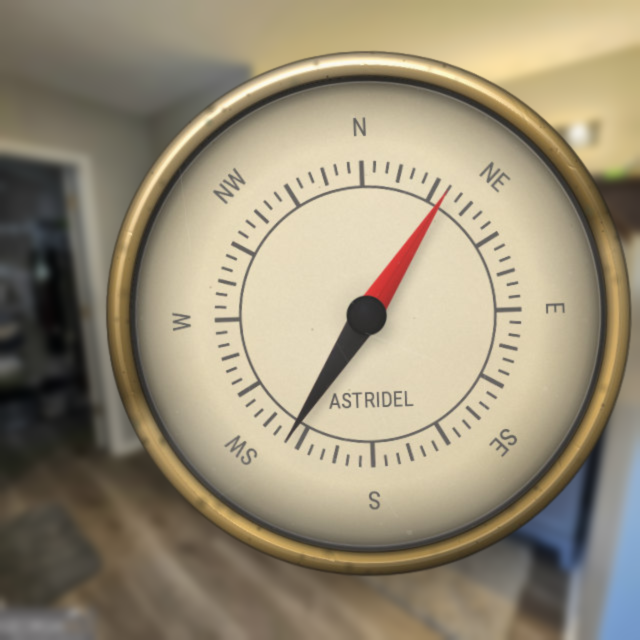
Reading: **35** °
